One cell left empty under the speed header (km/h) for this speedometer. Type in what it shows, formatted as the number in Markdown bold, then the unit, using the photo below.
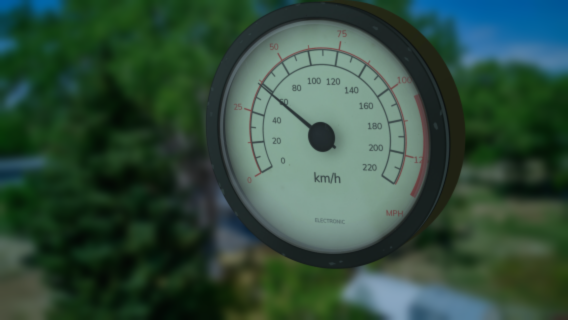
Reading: **60** km/h
